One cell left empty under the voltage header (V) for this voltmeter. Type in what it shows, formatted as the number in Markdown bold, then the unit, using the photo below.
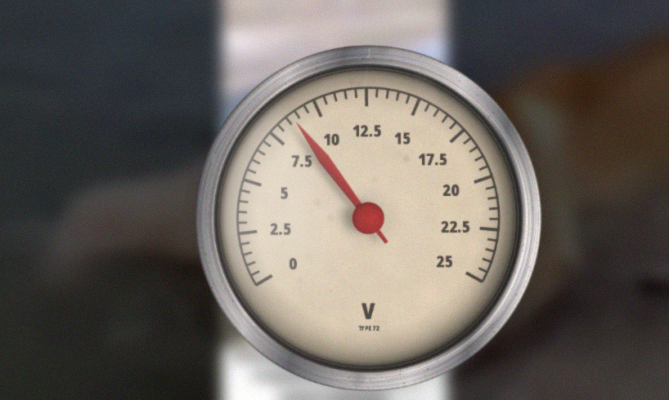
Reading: **8.75** V
